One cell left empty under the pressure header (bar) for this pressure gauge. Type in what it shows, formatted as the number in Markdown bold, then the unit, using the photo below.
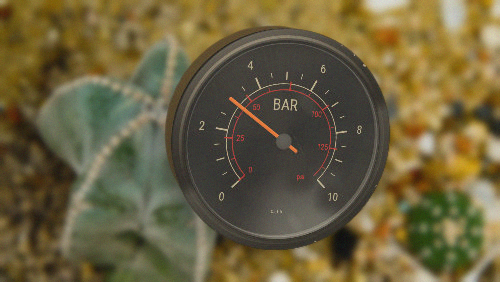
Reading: **3** bar
